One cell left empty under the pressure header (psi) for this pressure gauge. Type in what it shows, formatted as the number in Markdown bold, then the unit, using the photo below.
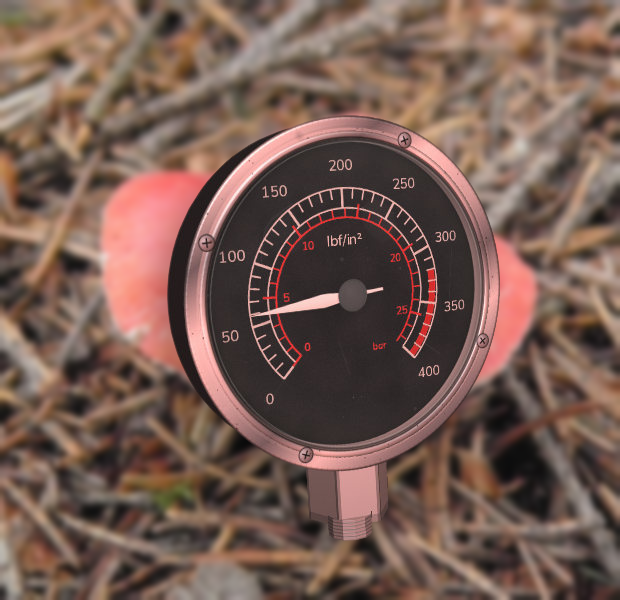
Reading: **60** psi
